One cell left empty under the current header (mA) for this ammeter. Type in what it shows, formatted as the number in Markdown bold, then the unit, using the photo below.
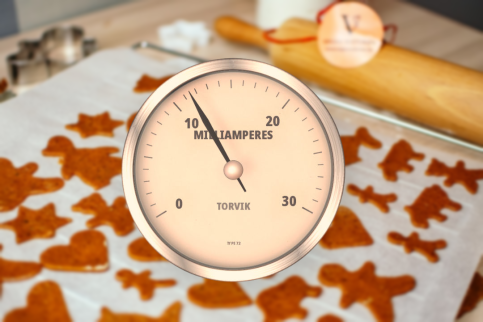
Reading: **11.5** mA
